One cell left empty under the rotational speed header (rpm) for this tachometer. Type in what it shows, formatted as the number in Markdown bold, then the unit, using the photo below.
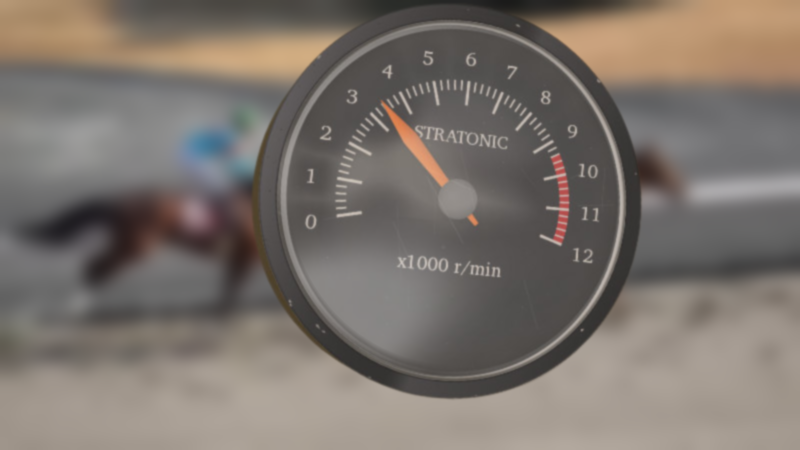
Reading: **3400** rpm
